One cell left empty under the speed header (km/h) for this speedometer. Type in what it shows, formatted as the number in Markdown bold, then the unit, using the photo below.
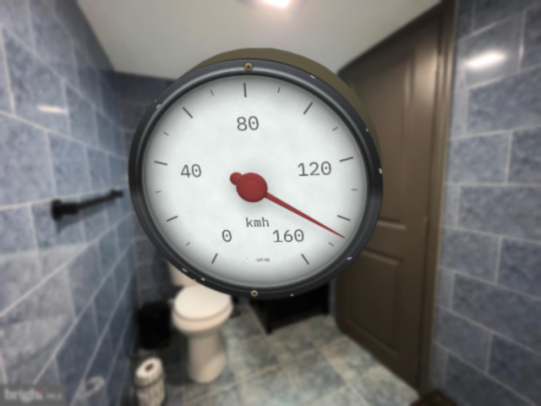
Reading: **145** km/h
